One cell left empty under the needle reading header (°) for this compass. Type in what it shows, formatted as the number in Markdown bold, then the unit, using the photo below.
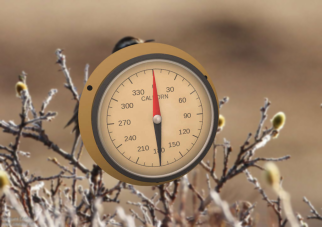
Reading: **0** °
